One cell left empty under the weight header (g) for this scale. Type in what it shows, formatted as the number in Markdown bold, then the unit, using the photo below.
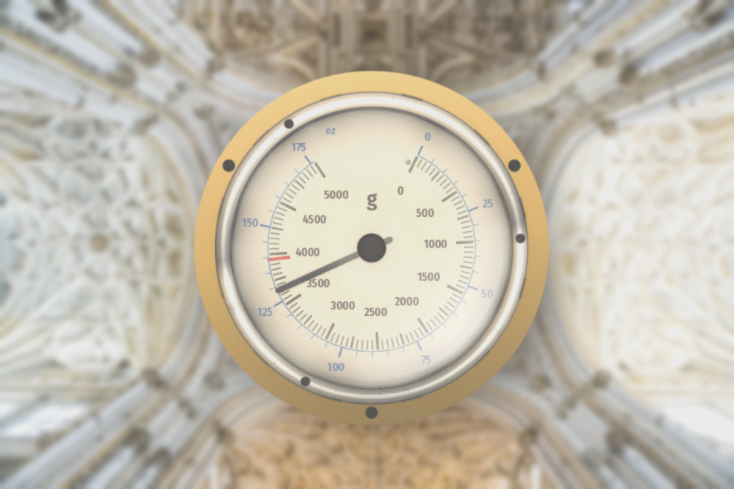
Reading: **3650** g
